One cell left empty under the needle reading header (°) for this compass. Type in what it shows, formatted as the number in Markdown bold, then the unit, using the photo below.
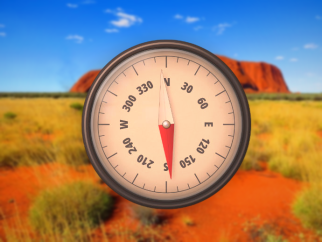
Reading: **175** °
